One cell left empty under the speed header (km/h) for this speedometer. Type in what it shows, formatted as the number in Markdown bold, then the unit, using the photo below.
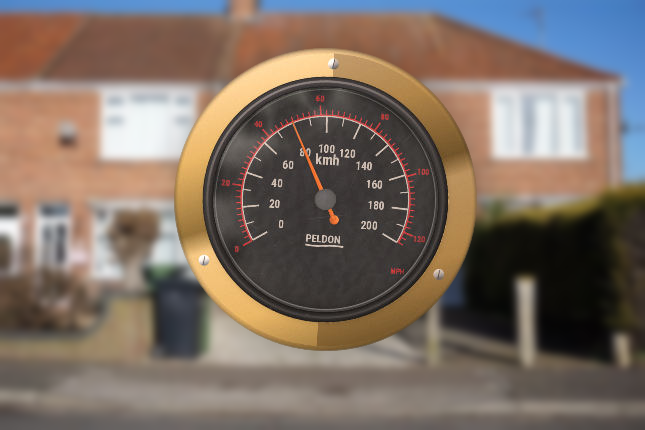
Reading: **80** km/h
